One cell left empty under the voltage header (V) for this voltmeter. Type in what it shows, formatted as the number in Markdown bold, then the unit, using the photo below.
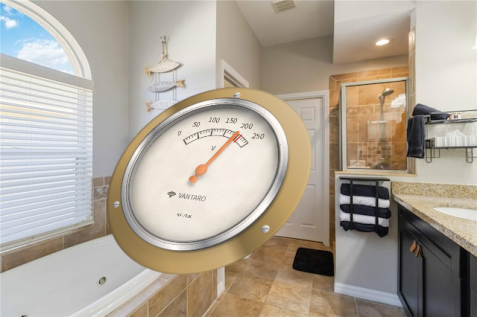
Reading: **200** V
